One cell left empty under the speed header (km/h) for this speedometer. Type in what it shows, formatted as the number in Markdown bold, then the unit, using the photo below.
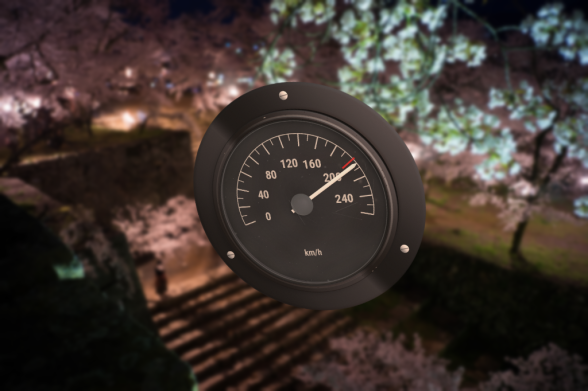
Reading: **205** km/h
